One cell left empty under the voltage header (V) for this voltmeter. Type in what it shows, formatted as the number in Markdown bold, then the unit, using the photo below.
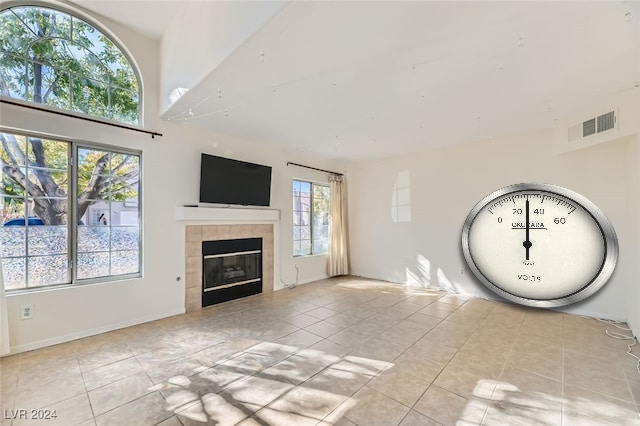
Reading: **30** V
